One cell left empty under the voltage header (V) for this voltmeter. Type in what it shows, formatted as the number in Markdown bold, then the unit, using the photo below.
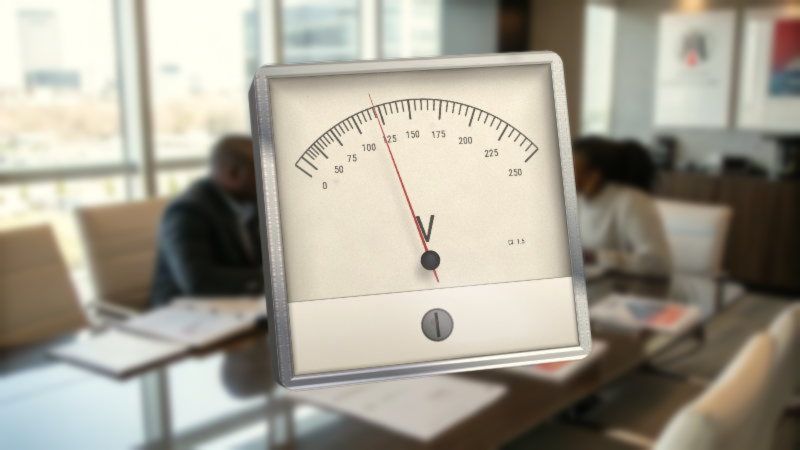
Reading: **120** V
